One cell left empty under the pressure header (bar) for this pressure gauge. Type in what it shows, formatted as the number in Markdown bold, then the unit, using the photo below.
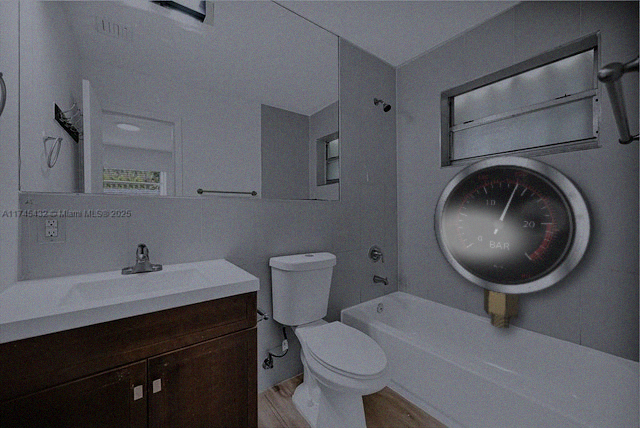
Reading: **14** bar
